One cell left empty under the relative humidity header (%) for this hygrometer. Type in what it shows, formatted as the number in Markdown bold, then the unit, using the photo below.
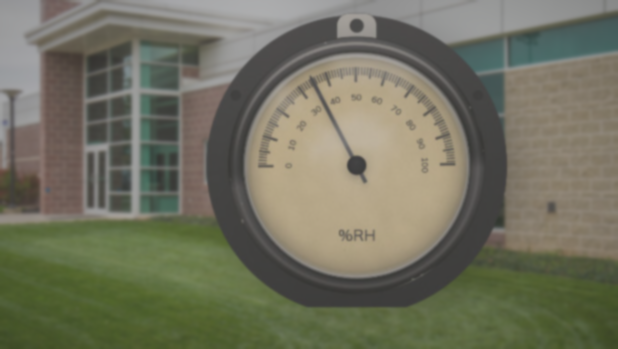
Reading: **35** %
